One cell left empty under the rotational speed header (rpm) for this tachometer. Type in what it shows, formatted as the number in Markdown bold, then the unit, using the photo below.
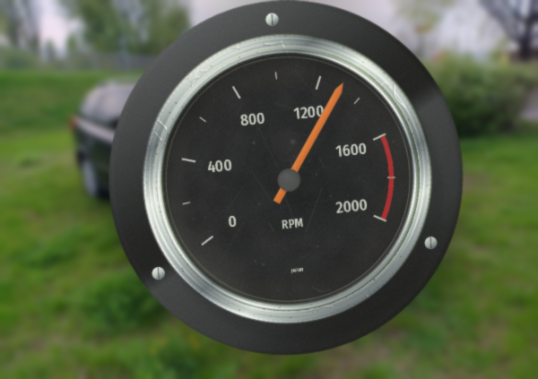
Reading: **1300** rpm
